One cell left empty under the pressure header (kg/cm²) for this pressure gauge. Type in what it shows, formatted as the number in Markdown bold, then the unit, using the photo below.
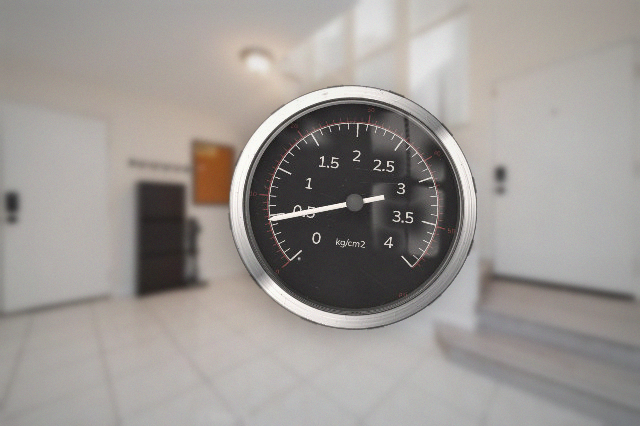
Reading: **0.45** kg/cm²
